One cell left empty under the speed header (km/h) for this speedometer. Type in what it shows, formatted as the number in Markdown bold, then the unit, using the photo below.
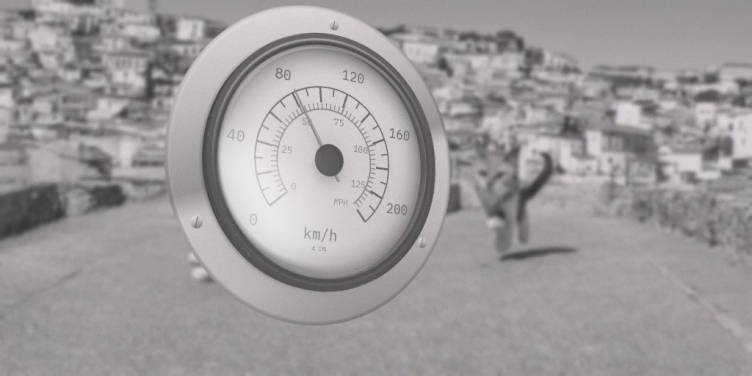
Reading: **80** km/h
